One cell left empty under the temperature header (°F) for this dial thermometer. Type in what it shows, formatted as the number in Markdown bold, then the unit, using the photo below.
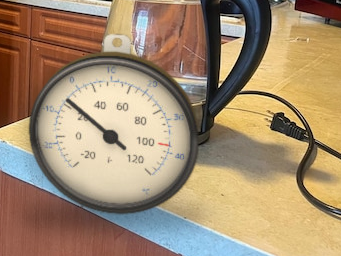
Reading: **24** °F
